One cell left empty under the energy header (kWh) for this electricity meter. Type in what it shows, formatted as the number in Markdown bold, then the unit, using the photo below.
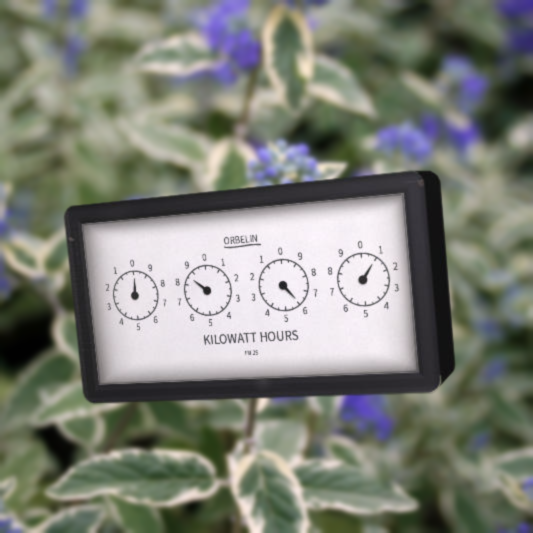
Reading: **9861** kWh
